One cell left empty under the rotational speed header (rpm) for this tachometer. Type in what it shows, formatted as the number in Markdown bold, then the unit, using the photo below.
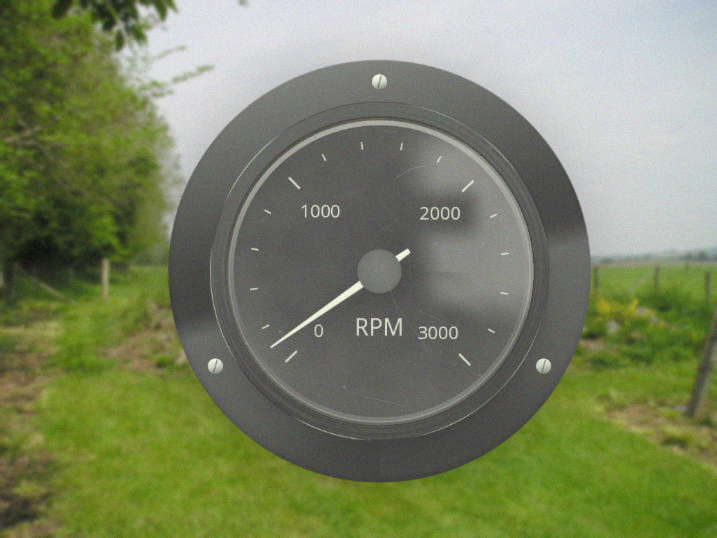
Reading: **100** rpm
